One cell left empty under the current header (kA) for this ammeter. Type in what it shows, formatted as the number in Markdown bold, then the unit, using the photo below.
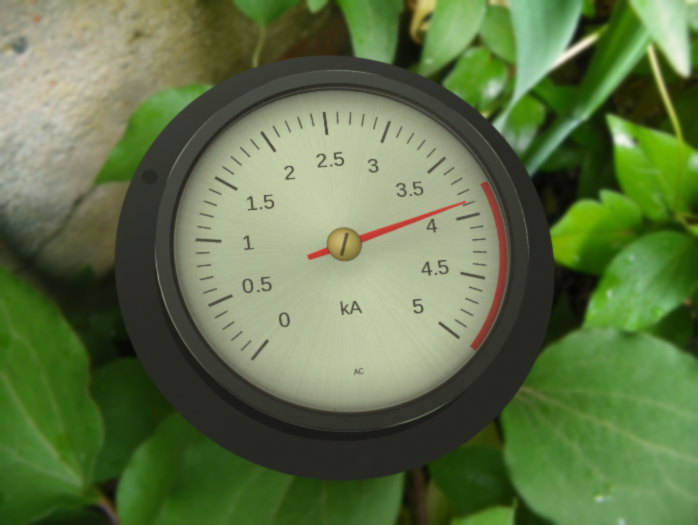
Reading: **3.9** kA
